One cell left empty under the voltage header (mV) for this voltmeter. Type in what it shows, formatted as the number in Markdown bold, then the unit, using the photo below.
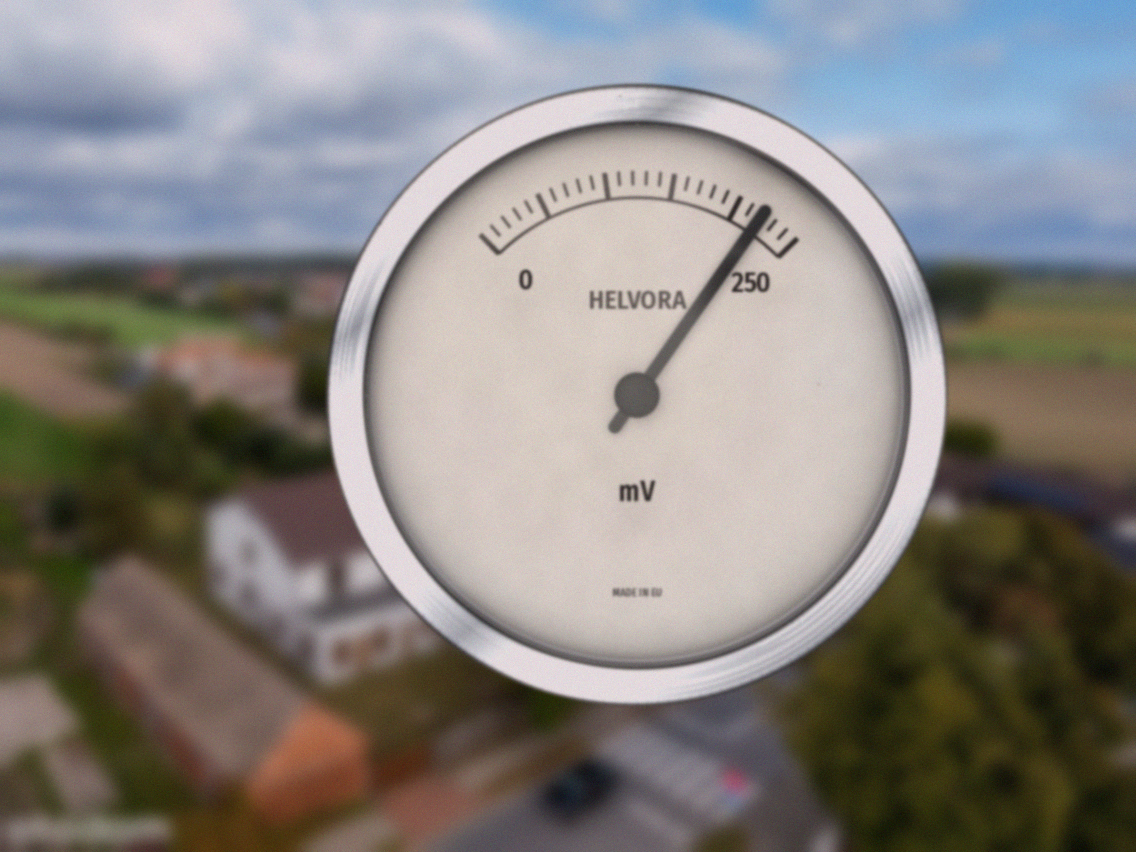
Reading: **220** mV
